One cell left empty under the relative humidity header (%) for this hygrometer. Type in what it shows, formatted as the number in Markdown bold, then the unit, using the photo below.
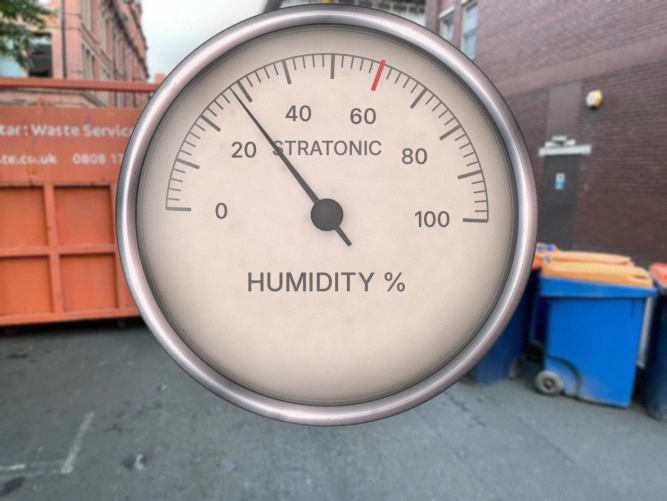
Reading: **28** %
